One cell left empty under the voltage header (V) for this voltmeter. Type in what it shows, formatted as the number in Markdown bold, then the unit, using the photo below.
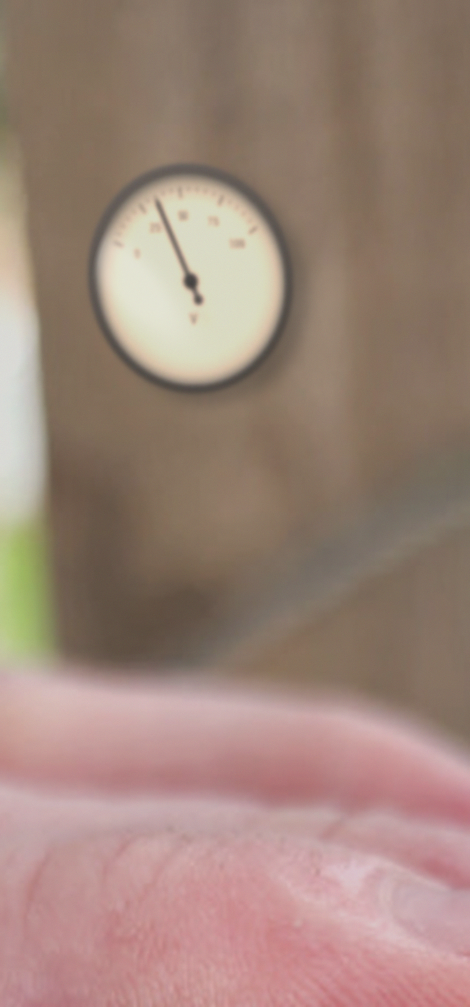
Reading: **35** V
